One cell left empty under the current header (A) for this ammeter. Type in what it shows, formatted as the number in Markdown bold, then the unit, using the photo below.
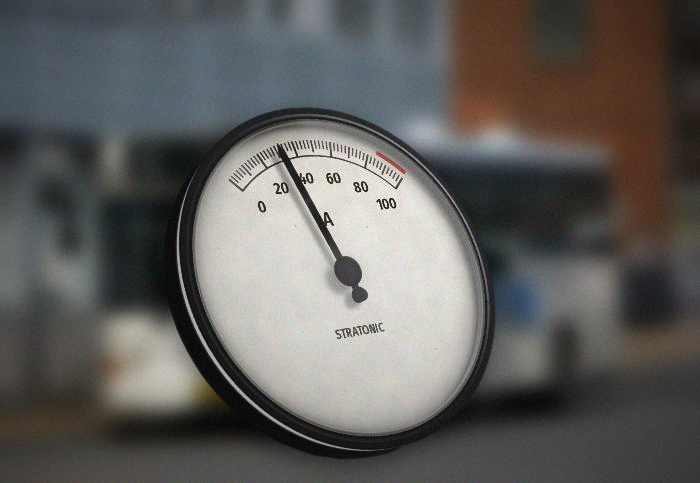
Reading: **30** A
